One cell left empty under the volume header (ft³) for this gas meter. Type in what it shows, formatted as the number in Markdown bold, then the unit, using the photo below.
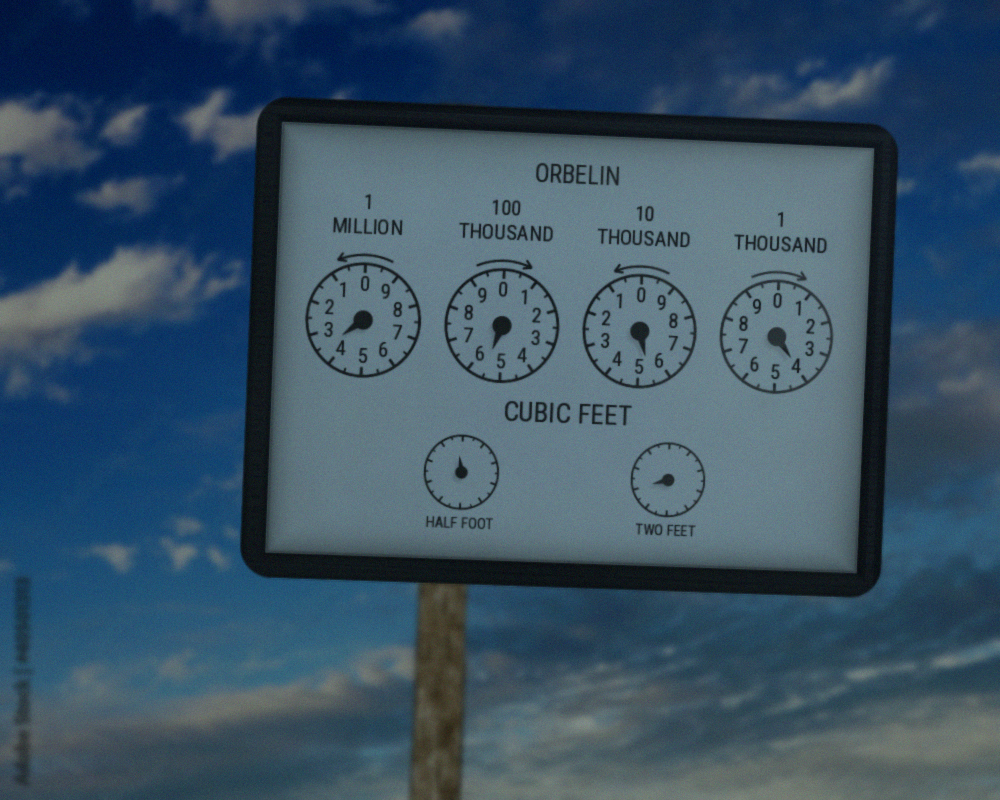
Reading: **355400** ft³
